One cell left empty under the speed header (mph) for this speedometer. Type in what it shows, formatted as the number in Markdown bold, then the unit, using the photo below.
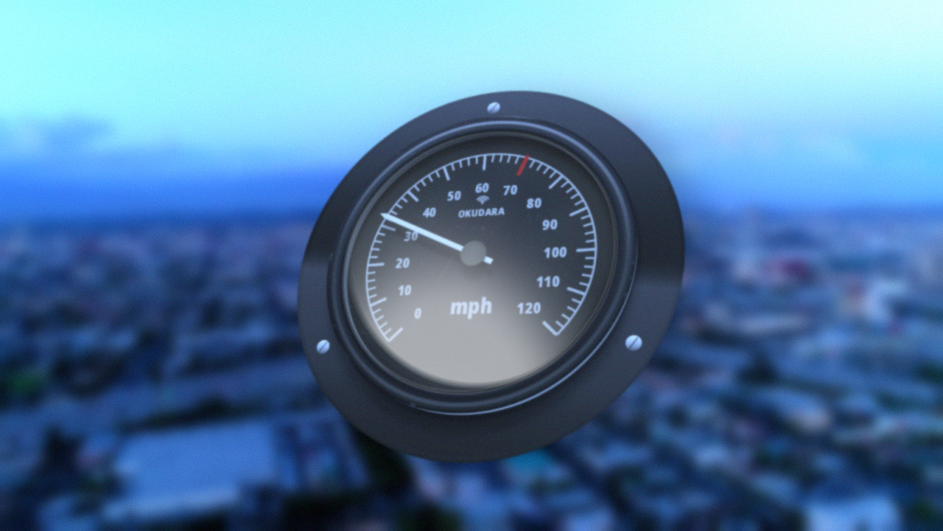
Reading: **32** mph
